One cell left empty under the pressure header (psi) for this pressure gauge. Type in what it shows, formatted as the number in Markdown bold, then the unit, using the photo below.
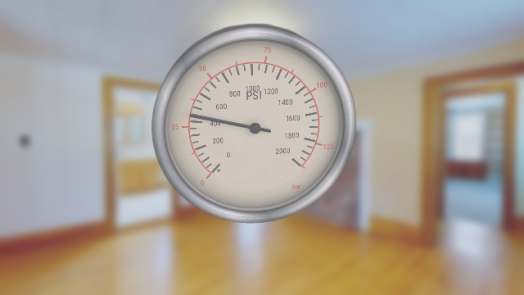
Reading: **450** psi
